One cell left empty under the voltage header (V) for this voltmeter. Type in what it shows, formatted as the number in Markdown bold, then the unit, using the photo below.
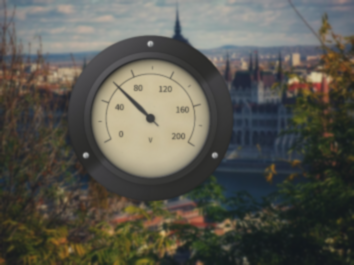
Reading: **60** V
